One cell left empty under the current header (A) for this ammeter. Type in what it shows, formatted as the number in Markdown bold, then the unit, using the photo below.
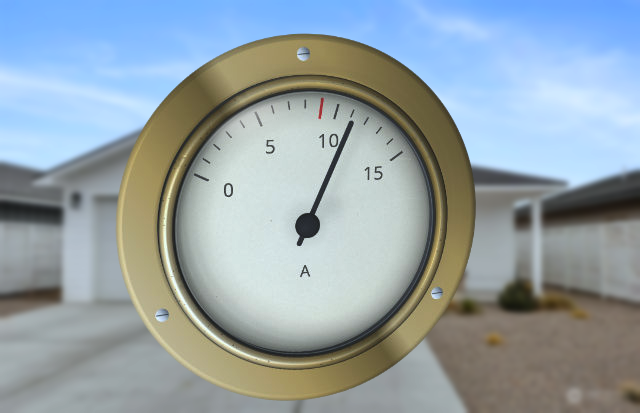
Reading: **11** A
